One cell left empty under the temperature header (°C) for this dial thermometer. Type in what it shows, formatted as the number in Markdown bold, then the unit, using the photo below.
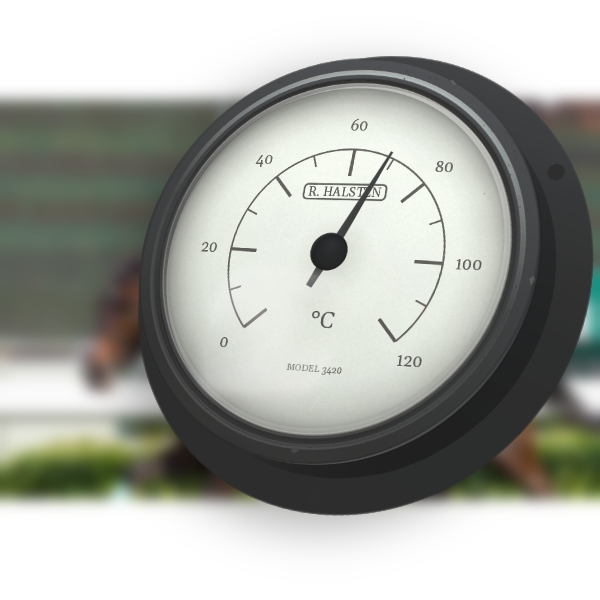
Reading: **70** °C
